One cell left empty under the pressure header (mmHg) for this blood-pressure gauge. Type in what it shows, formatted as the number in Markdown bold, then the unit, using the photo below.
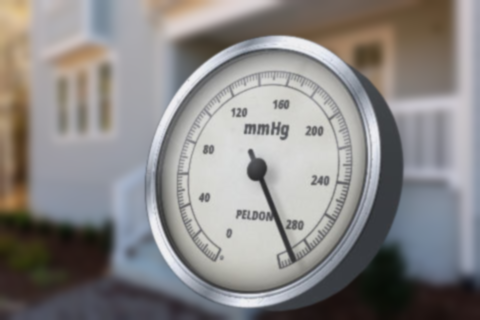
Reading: **290** mmHg
